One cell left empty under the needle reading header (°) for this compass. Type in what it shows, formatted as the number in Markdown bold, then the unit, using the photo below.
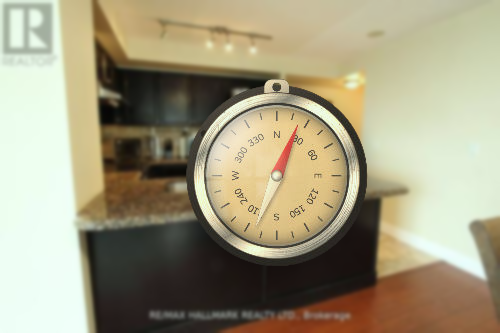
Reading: **22.5** °
